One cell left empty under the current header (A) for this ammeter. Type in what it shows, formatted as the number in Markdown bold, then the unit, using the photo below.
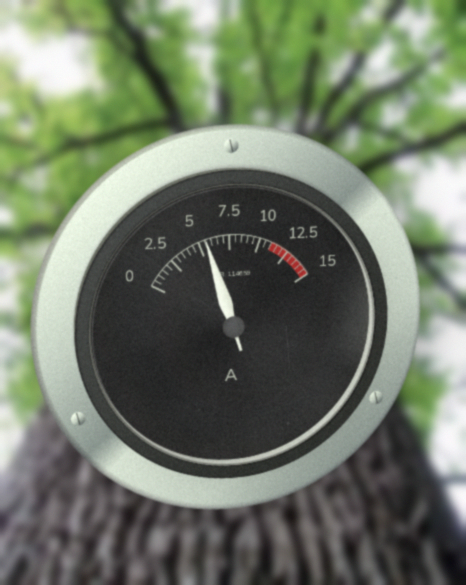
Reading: **5.5** A
